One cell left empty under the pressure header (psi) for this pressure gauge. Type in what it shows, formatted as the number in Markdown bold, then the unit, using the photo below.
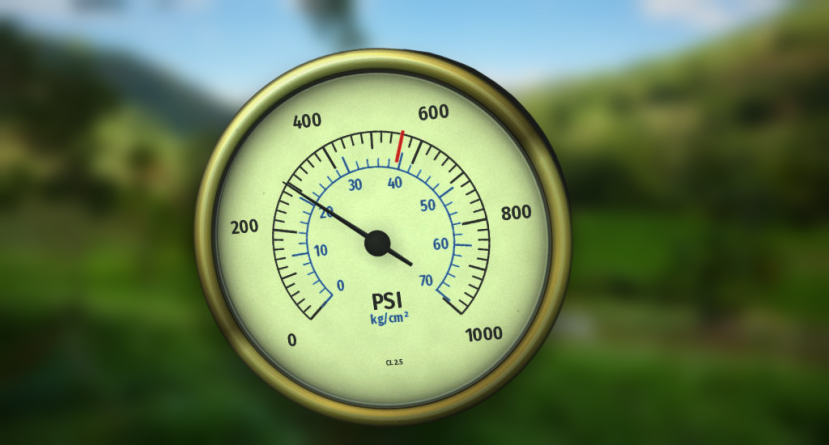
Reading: **300** psi
